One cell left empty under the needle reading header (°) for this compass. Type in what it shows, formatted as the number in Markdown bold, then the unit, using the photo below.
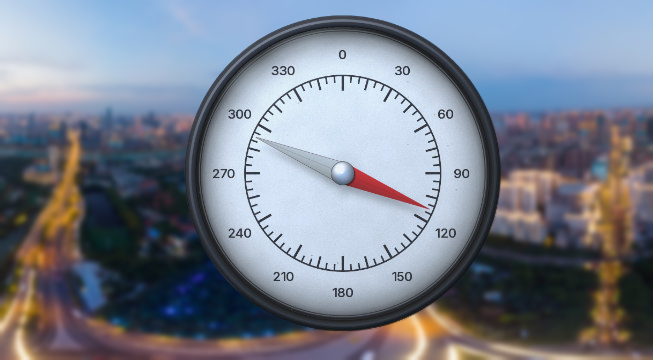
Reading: **112.5** °
